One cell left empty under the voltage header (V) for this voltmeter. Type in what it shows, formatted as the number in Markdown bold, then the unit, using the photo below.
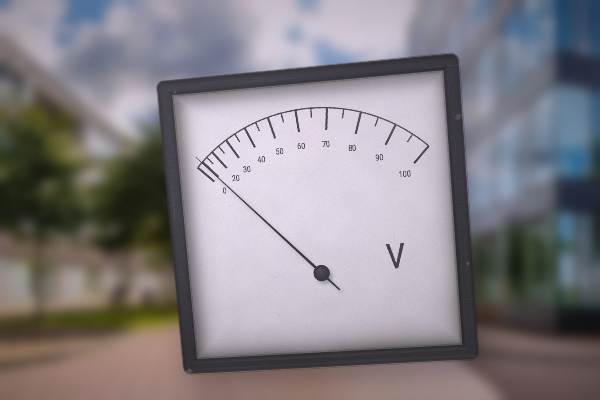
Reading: **10** V
